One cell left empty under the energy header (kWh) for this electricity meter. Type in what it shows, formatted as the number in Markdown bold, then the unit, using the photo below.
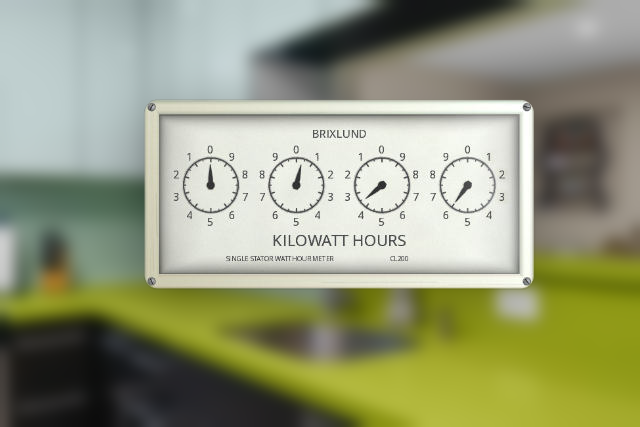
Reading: **36** kWh
